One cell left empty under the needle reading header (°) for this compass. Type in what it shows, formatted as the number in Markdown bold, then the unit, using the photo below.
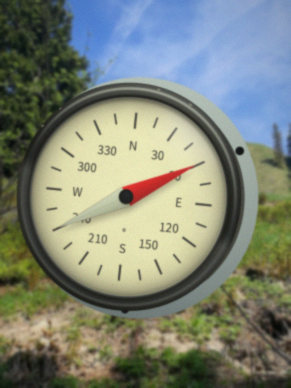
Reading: **60** °
